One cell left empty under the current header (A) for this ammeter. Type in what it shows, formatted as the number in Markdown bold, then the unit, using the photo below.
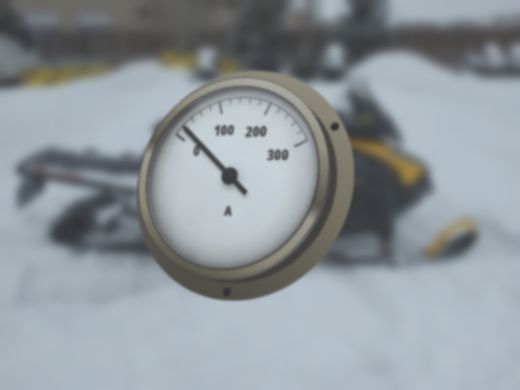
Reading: **20** A
